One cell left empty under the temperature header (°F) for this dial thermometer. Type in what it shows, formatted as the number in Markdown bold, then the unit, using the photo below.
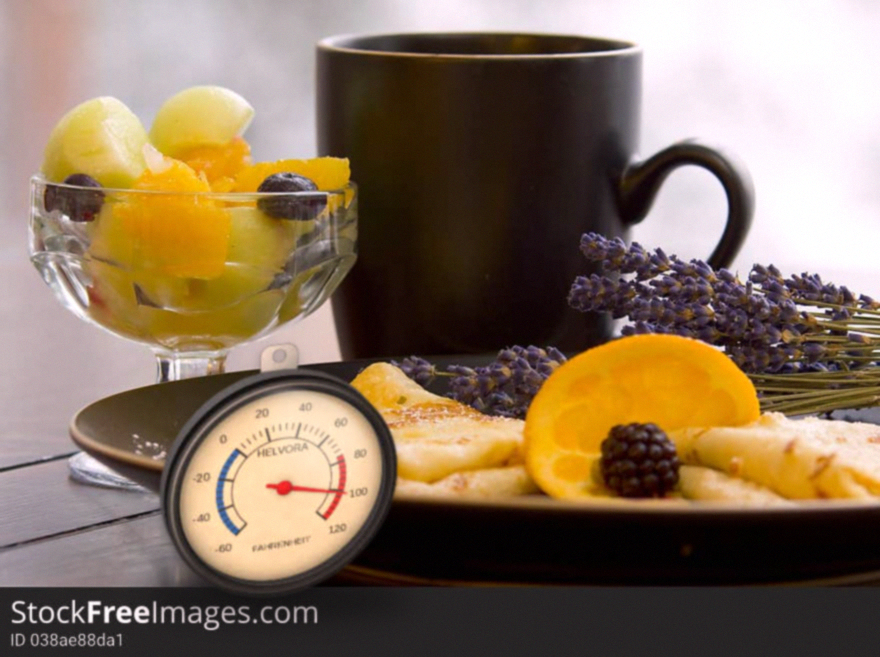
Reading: **100** °F
